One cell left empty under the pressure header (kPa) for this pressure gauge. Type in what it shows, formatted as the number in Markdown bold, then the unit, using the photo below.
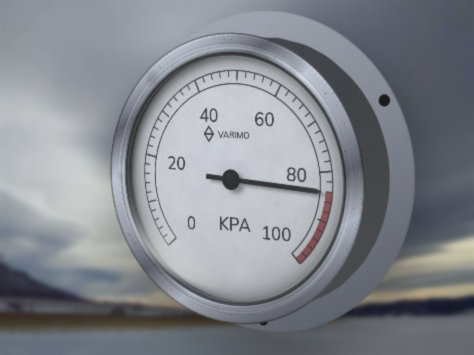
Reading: **84** kPa
